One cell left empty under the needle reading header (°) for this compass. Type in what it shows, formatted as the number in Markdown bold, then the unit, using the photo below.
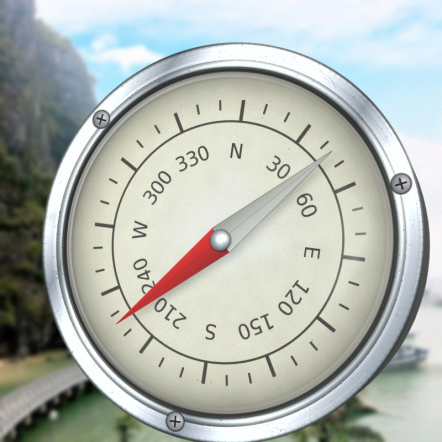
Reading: **225** °
